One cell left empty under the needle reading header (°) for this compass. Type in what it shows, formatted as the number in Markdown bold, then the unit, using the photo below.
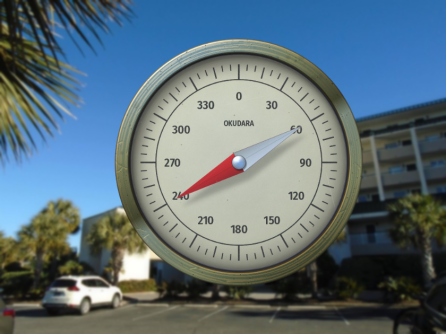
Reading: **240** °
